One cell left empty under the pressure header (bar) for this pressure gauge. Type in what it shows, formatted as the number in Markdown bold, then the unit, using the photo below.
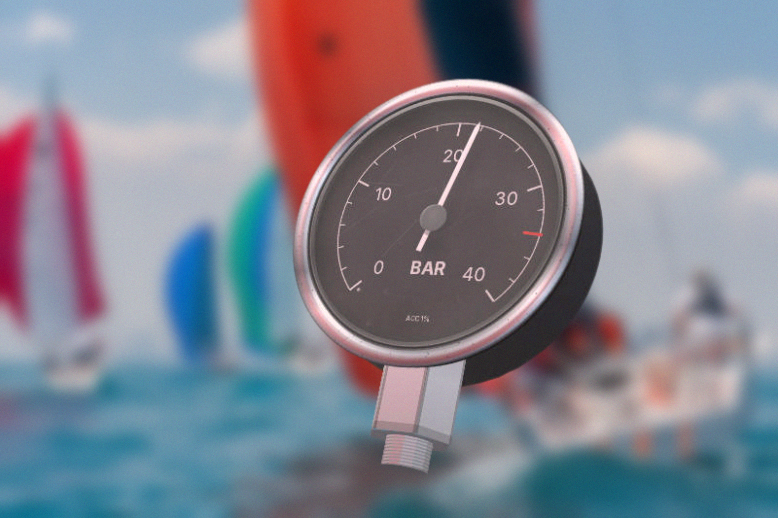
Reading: **22** bar
